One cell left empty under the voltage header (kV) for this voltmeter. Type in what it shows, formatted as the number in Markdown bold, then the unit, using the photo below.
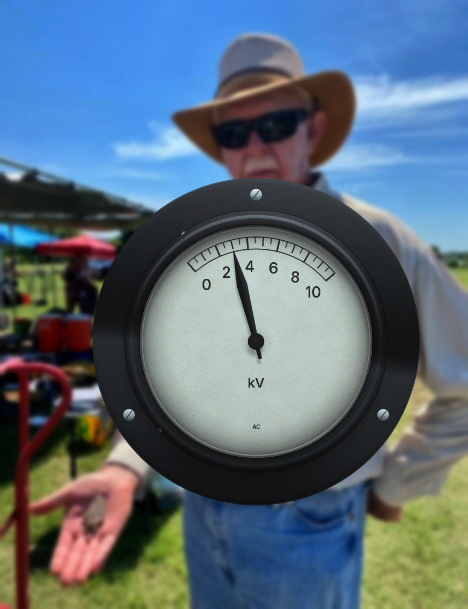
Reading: **3** kV
